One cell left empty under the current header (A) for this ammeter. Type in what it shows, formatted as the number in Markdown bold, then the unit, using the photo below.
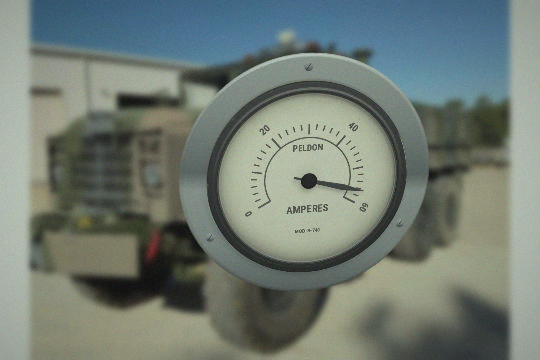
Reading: **56** A
